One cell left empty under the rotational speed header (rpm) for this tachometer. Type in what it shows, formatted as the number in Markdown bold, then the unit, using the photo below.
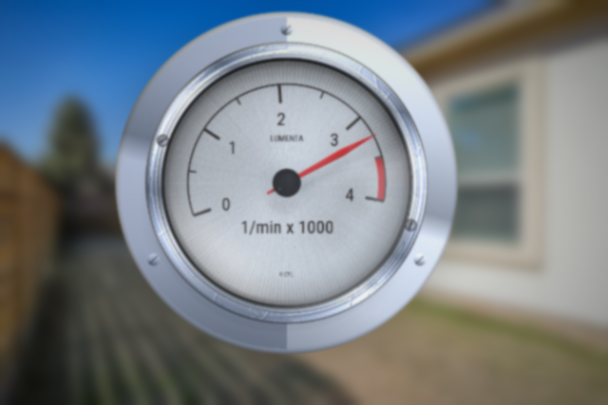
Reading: **3250** rpm
